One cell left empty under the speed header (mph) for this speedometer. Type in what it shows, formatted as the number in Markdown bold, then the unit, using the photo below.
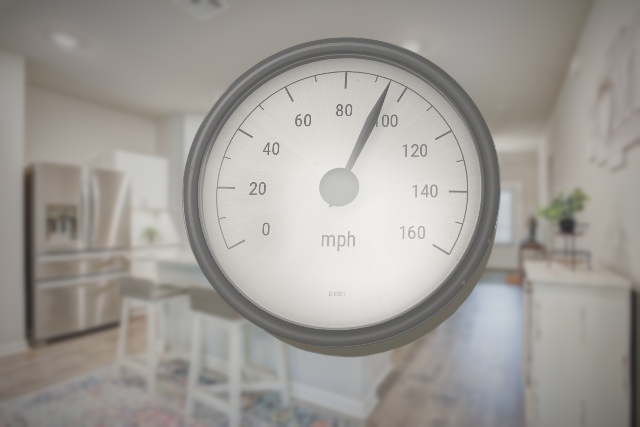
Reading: **95** mph
